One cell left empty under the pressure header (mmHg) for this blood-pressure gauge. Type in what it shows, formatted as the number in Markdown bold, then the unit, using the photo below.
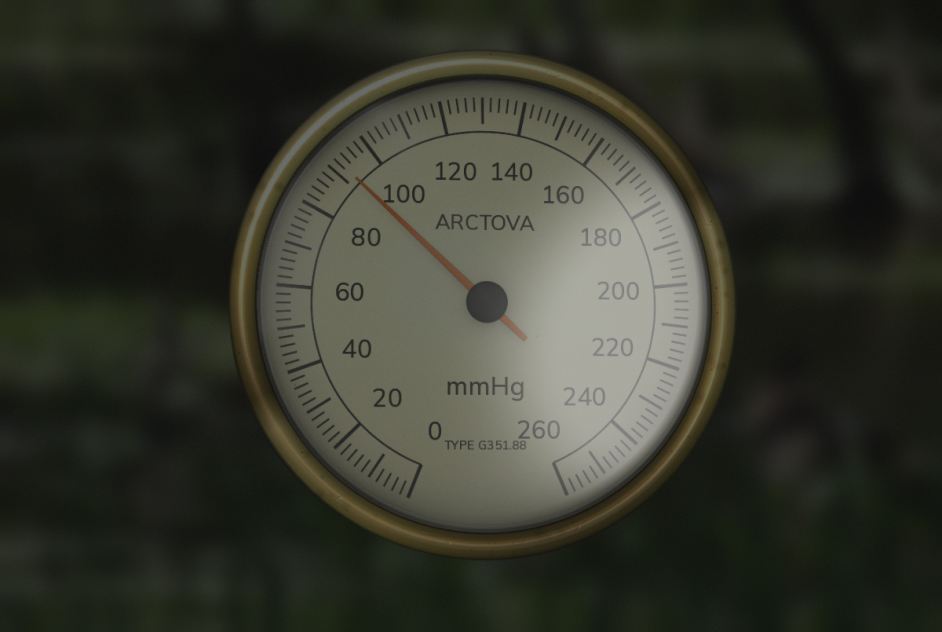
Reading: **92** mmHg
